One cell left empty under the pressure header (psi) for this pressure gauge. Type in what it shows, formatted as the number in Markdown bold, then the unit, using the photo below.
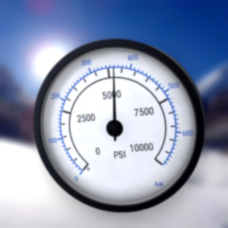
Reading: **5250** psi
